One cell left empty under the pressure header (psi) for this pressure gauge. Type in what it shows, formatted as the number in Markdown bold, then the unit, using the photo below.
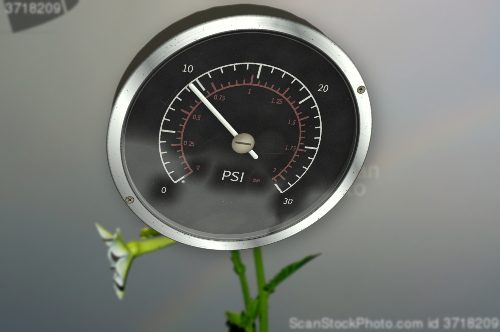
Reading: **9.5** psi
